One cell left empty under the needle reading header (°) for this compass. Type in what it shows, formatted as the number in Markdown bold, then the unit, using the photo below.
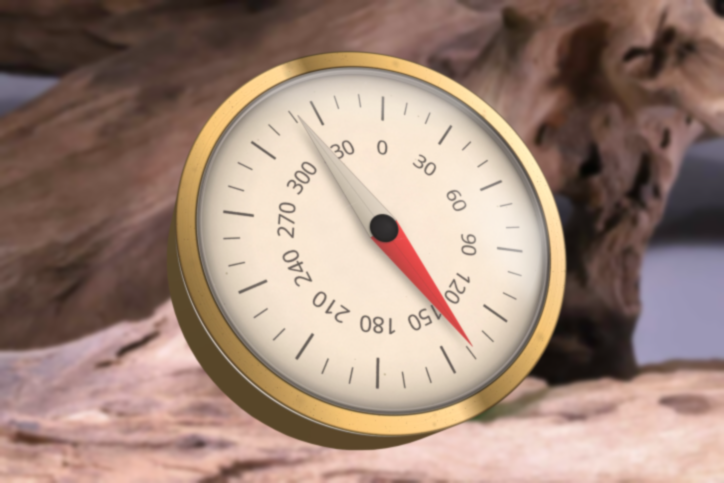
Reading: **140** °
